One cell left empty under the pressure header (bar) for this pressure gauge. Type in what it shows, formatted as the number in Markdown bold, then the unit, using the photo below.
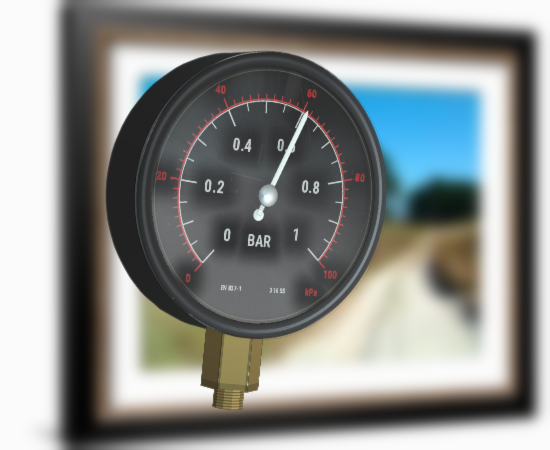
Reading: **0.6** bar
